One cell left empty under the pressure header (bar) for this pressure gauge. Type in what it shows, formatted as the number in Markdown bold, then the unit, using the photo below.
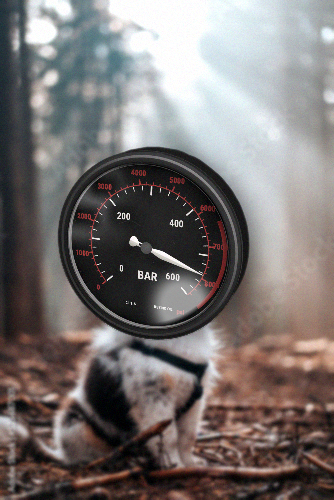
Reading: **540** bar
